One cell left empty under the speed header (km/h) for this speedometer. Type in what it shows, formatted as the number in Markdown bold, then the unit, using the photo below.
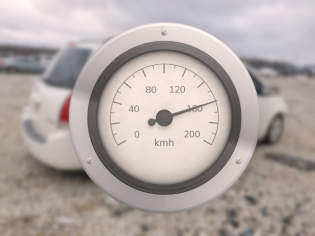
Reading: **160** km/h
